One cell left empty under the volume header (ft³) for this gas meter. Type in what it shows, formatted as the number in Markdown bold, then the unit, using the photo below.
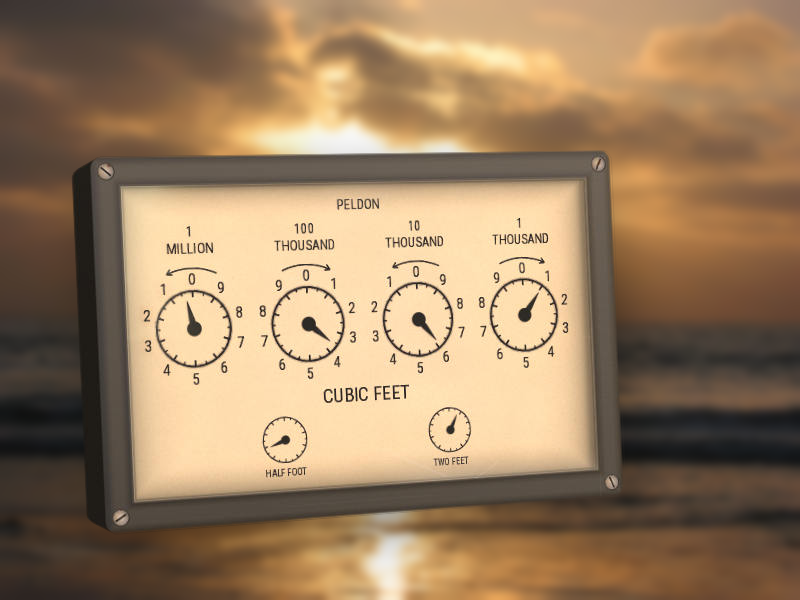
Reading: **36100** ft³
